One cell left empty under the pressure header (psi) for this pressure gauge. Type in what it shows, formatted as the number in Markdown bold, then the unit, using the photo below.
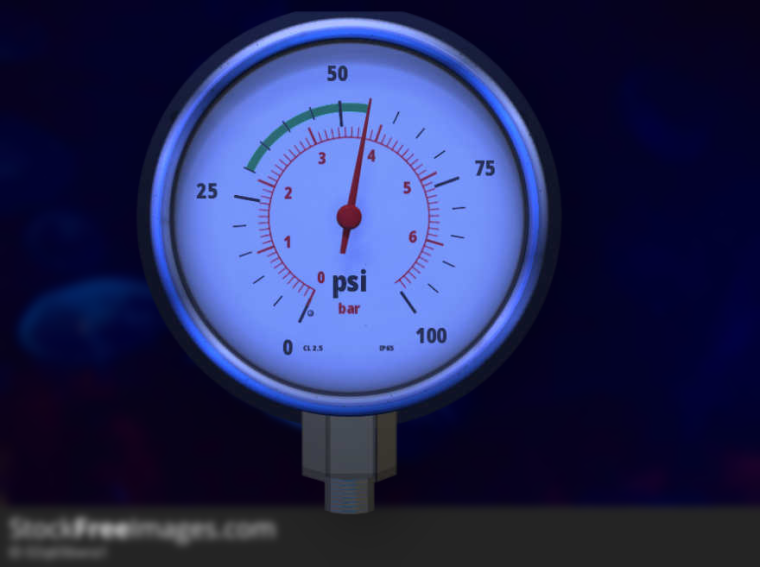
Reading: **55** psi
